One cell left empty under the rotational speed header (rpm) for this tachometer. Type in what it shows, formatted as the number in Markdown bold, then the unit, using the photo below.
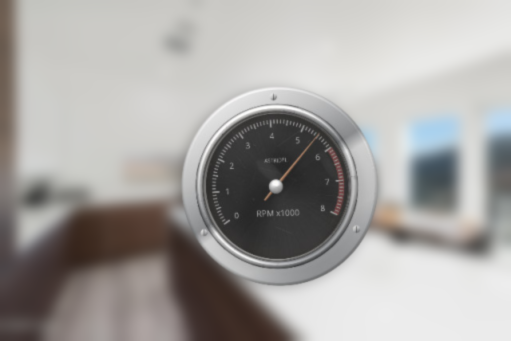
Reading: **5500** rpm
